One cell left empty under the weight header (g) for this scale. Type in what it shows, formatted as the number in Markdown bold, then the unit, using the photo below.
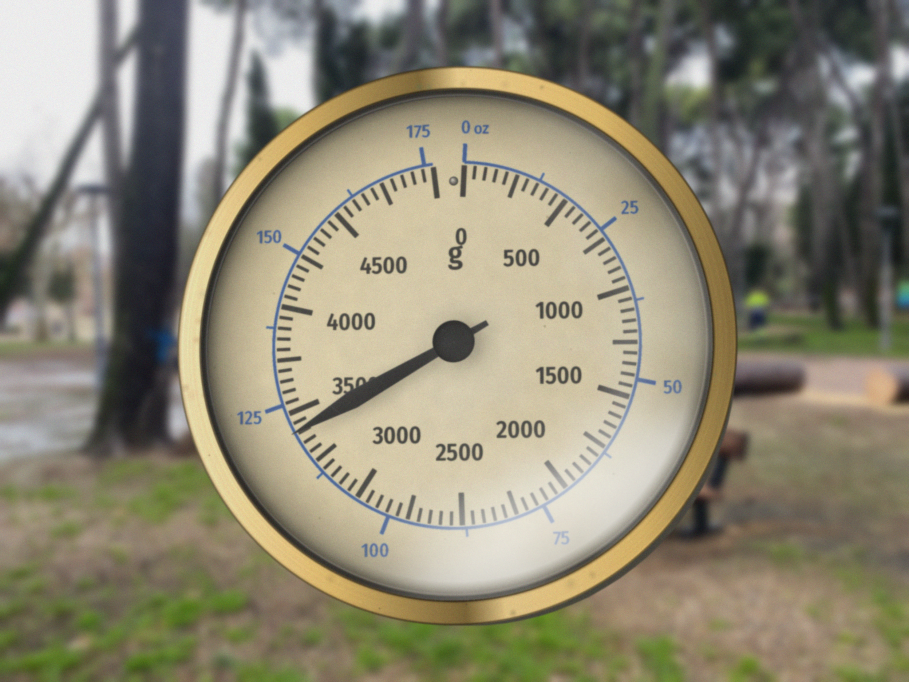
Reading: **3400** g
